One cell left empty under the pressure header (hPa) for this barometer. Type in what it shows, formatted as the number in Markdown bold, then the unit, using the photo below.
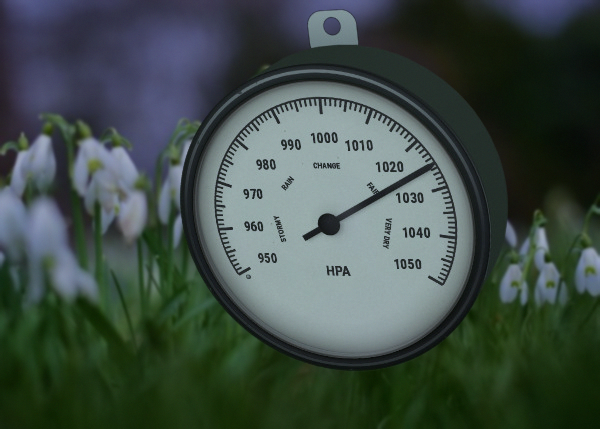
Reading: **1025** hPa
